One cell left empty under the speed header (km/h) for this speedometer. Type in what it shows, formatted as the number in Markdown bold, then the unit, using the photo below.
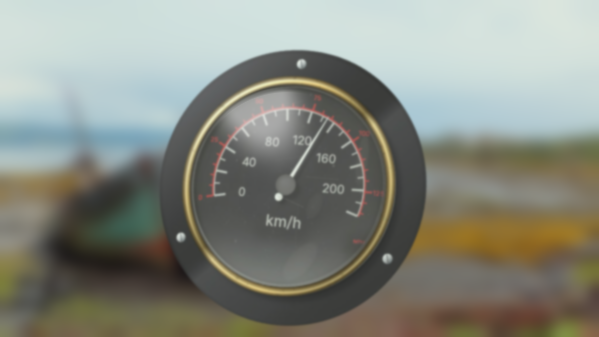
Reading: **135** km/h
